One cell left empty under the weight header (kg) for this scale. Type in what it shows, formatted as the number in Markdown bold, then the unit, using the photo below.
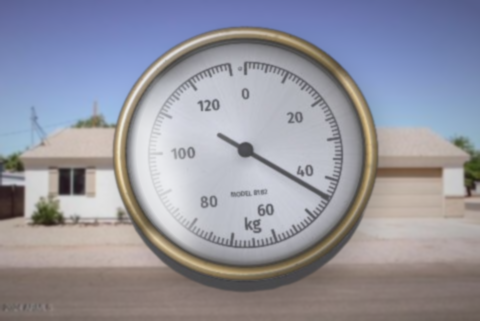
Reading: **45** kg
